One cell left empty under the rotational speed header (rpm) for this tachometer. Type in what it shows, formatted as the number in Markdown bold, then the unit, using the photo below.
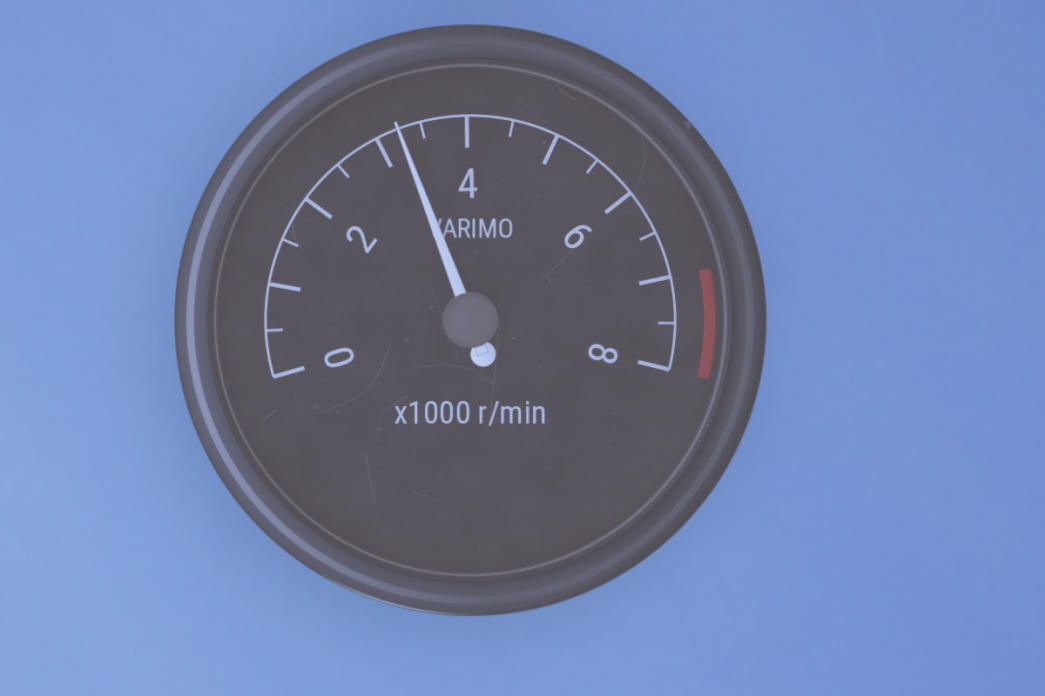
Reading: **3250** rpm
